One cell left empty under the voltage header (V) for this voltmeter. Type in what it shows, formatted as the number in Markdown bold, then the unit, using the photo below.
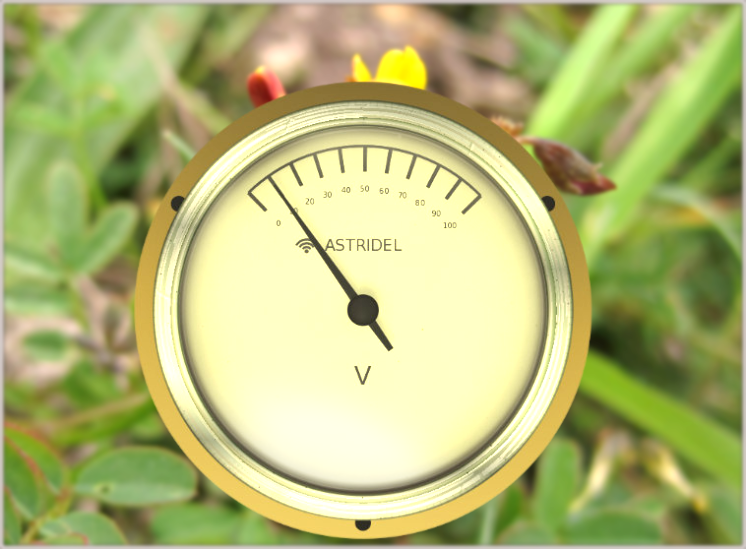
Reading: **10** V
